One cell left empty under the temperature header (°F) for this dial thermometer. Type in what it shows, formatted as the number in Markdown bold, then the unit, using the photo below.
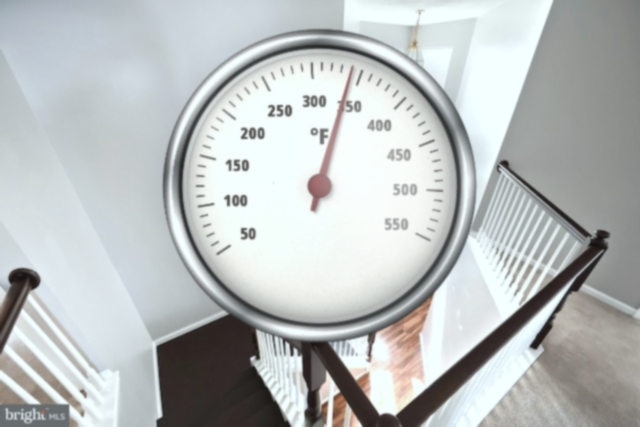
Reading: **340** °F
